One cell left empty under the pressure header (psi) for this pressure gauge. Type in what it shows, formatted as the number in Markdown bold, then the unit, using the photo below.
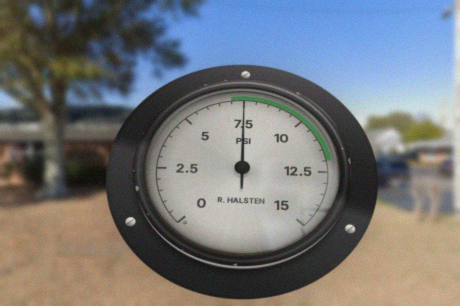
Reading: **7.5** psi
